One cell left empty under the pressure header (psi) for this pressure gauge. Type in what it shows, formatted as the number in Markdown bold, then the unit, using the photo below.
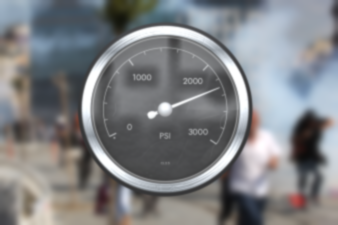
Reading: **2300** psi
